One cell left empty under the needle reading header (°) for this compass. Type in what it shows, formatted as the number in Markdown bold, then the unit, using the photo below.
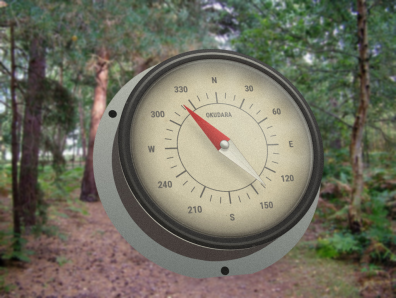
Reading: **320** °
